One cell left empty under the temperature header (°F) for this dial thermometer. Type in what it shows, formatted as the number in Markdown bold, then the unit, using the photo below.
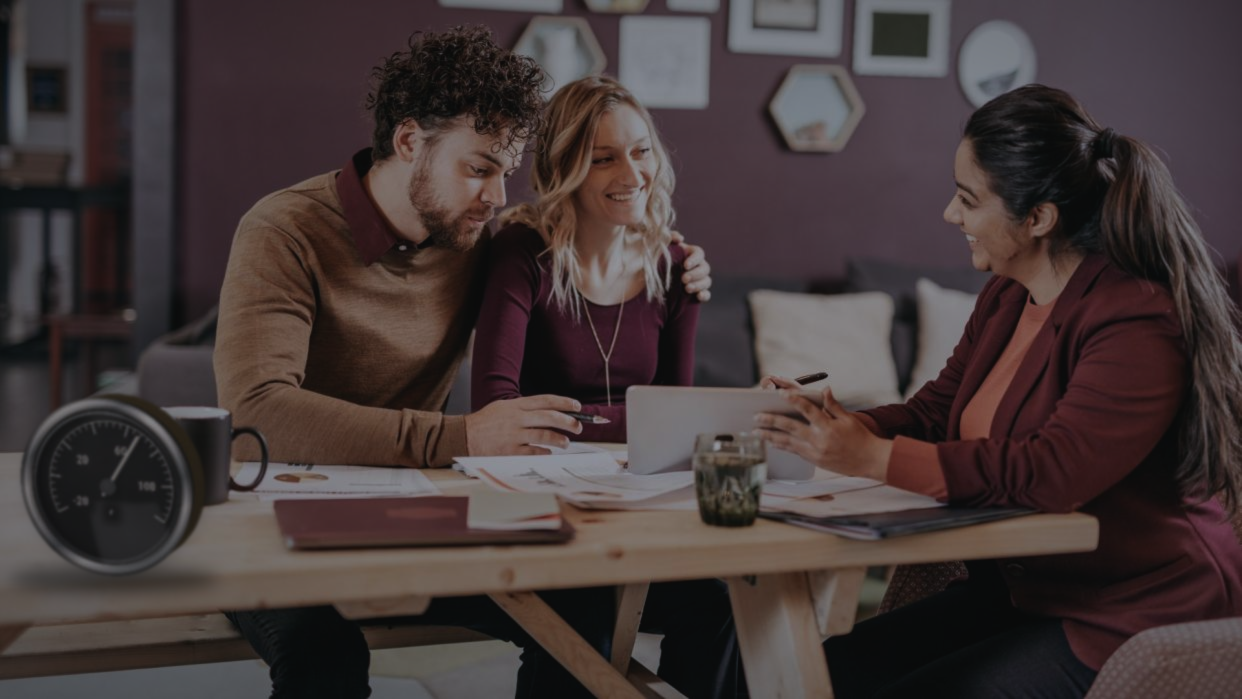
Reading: **68** °F
